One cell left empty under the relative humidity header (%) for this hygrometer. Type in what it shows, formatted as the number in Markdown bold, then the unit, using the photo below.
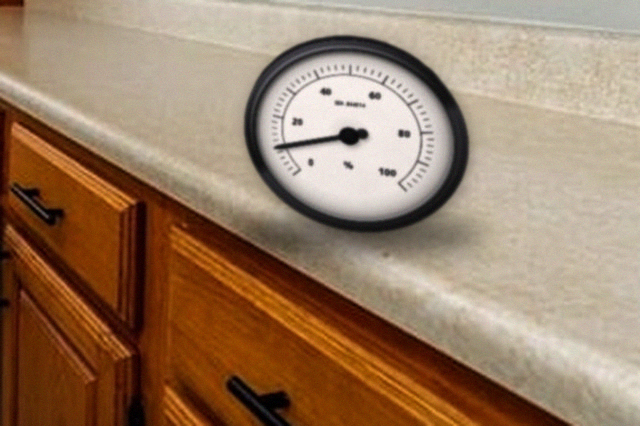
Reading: **10** %
